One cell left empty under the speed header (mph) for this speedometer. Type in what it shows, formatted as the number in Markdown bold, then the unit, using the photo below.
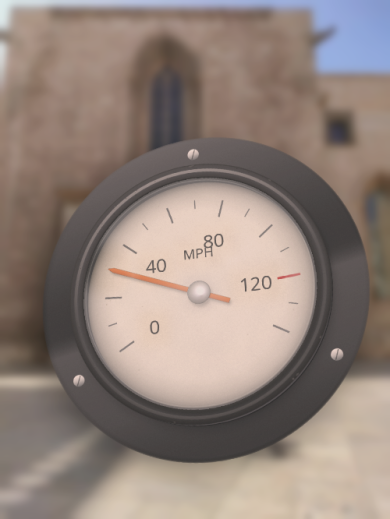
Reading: **30** mph
